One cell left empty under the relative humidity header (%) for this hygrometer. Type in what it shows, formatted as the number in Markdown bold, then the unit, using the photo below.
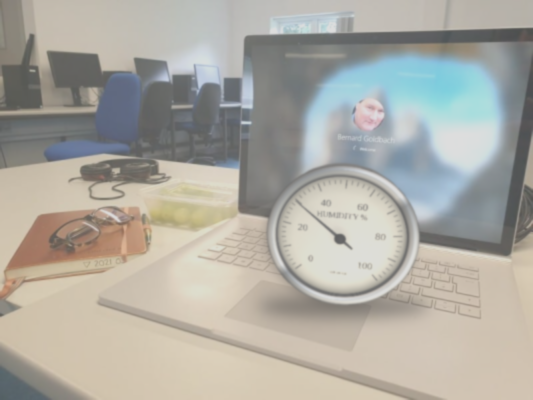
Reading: **30** %
